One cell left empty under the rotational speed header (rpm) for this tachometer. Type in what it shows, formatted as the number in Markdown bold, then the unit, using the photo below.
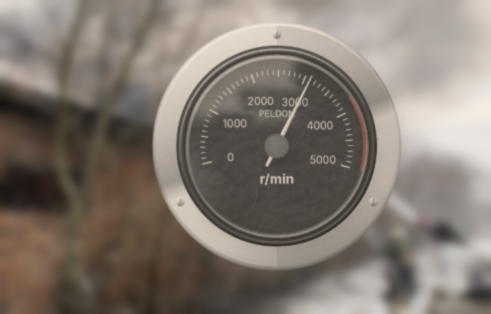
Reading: **3100** rpm
